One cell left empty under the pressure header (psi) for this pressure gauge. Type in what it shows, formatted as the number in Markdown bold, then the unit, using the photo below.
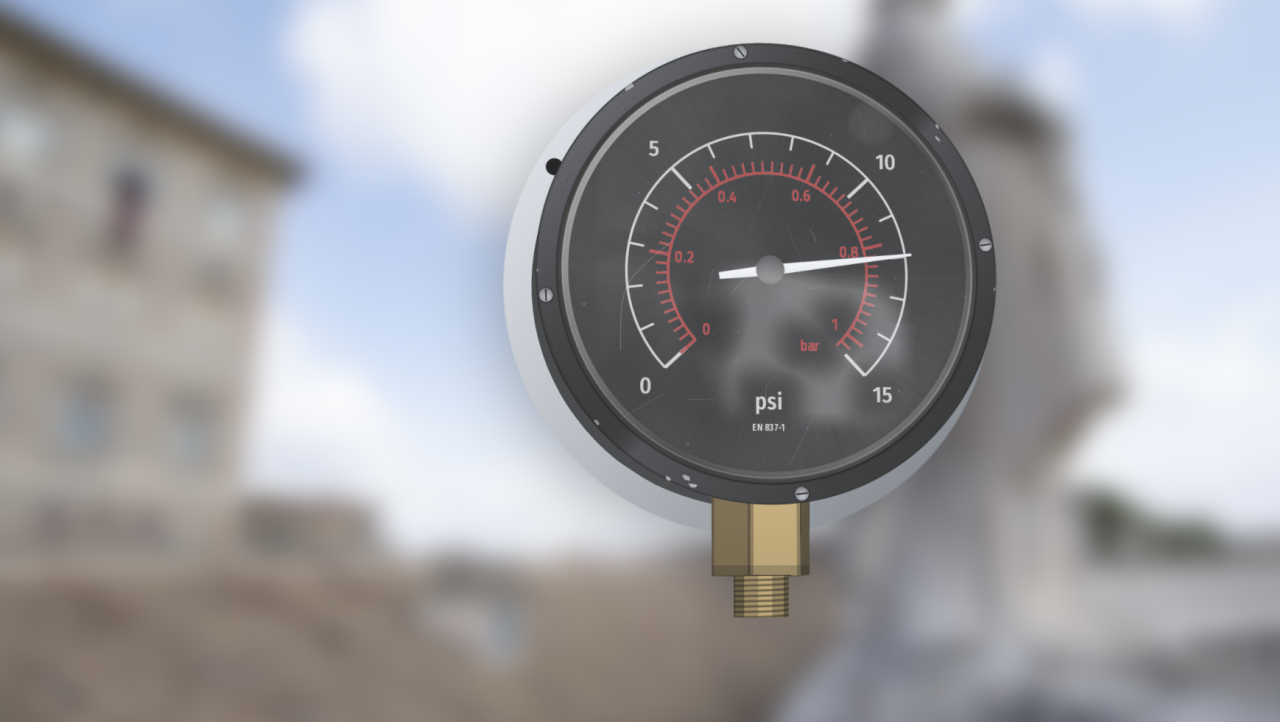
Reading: **12** psi
